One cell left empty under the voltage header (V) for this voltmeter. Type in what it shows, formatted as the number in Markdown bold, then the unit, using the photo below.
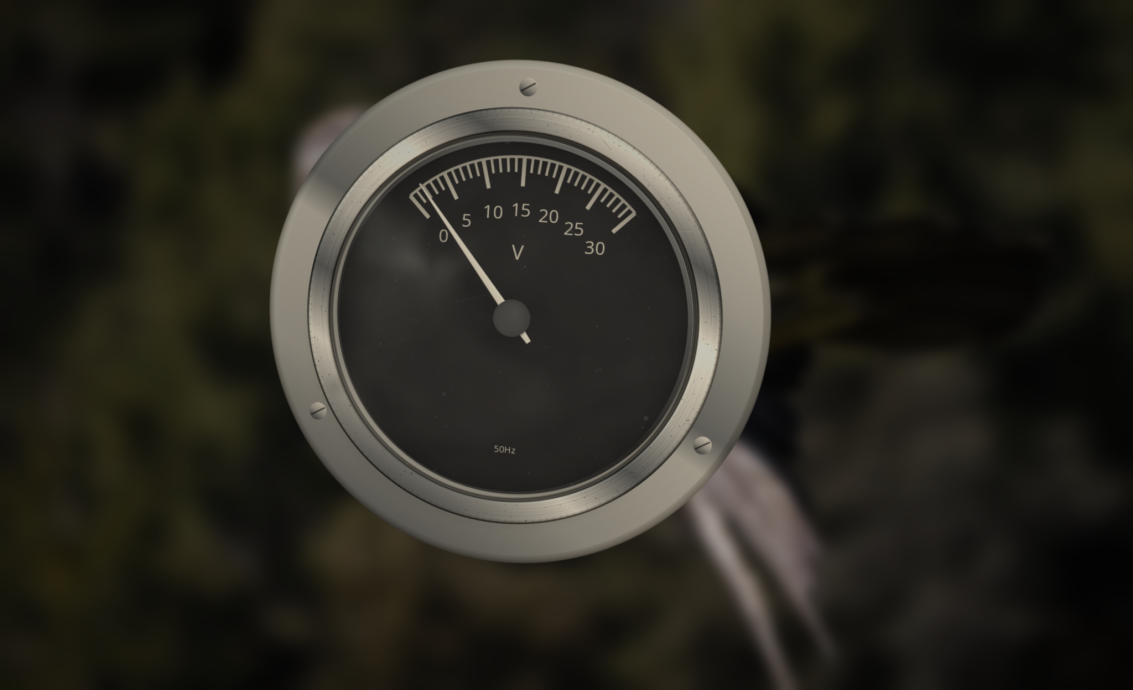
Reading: **2** V
